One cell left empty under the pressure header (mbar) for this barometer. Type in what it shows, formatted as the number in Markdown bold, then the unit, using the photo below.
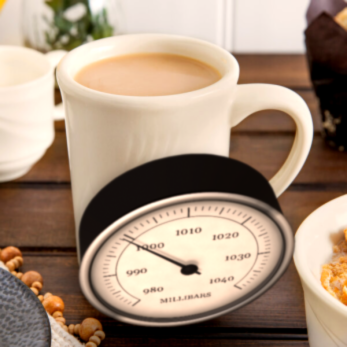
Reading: **1000** mbar
